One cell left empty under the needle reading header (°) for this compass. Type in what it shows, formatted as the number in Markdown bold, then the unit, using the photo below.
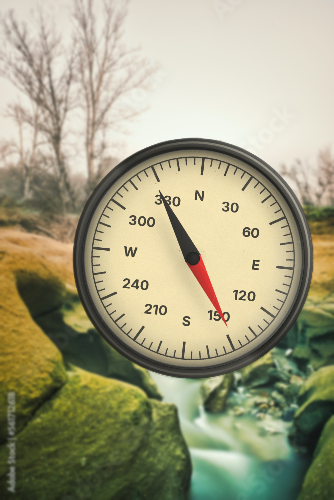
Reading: **147.5** °
